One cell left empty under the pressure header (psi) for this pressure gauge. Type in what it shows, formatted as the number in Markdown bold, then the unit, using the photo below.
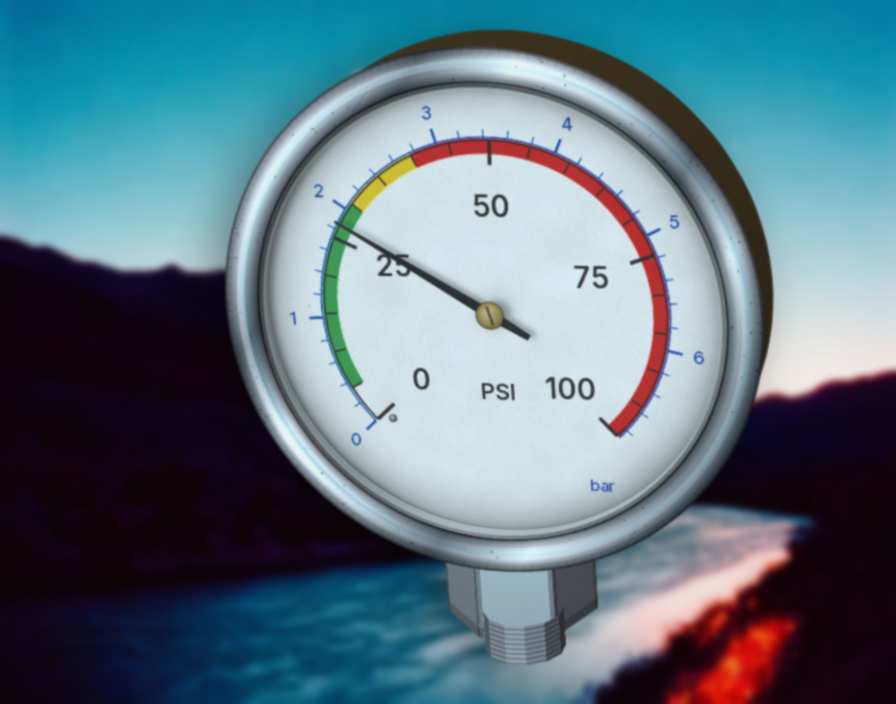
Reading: **27.5** psi
